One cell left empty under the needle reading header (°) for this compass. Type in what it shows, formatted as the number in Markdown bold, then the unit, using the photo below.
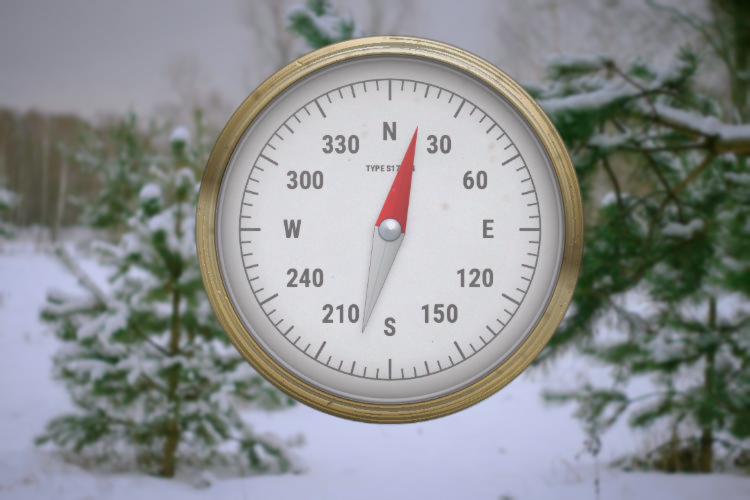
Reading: **15** °
